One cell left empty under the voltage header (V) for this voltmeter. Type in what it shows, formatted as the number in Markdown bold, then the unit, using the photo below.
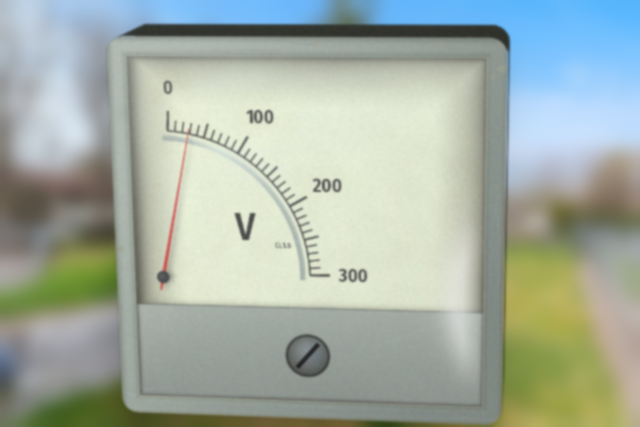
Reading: **30** V
